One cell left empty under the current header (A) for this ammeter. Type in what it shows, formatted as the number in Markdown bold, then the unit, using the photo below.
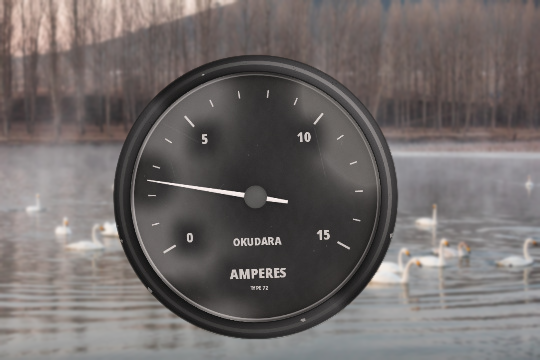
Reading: **2.5** A
